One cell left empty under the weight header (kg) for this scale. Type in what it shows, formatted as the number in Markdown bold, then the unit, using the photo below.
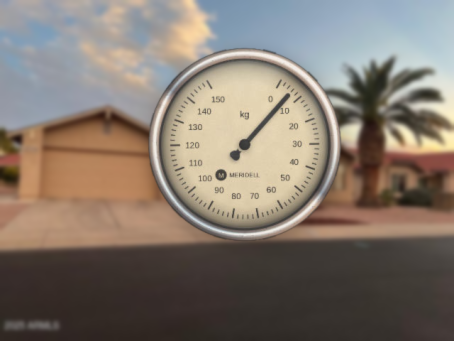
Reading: **6** kg
